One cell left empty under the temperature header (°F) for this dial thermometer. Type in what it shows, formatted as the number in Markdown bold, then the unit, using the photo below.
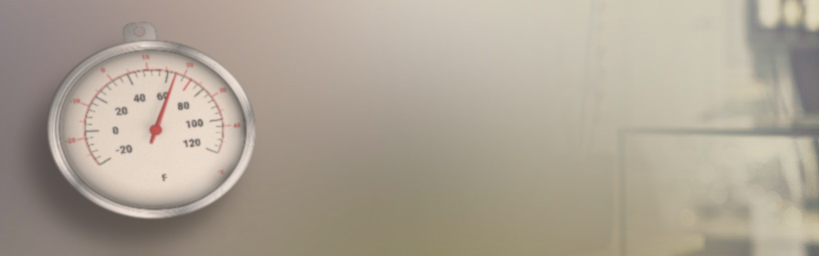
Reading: **64** °F
